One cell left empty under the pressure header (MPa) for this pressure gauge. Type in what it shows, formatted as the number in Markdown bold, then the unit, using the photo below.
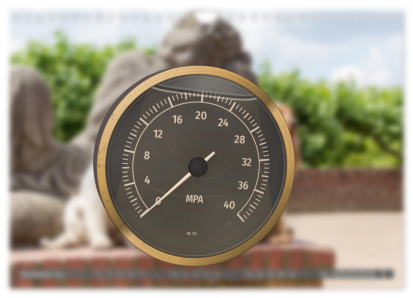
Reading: **0** MPa
